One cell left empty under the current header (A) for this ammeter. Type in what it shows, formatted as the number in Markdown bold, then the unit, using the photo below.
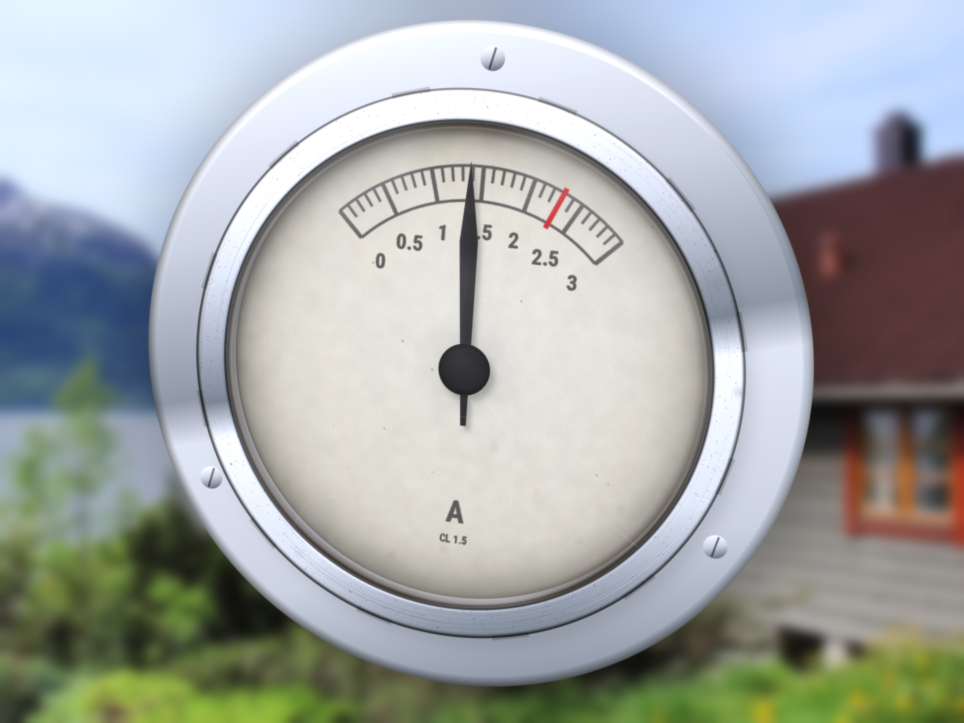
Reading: **1.4** A
